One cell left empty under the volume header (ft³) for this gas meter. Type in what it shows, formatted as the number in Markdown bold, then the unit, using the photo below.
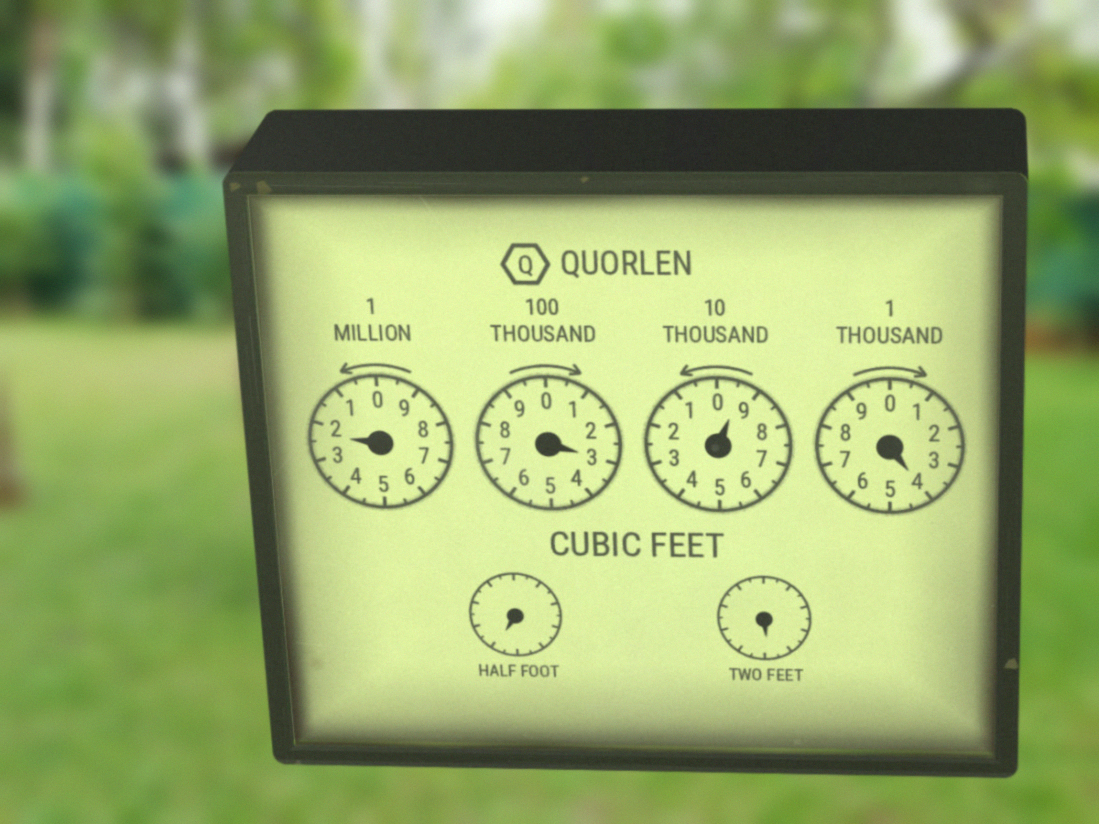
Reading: **229400** ft³
